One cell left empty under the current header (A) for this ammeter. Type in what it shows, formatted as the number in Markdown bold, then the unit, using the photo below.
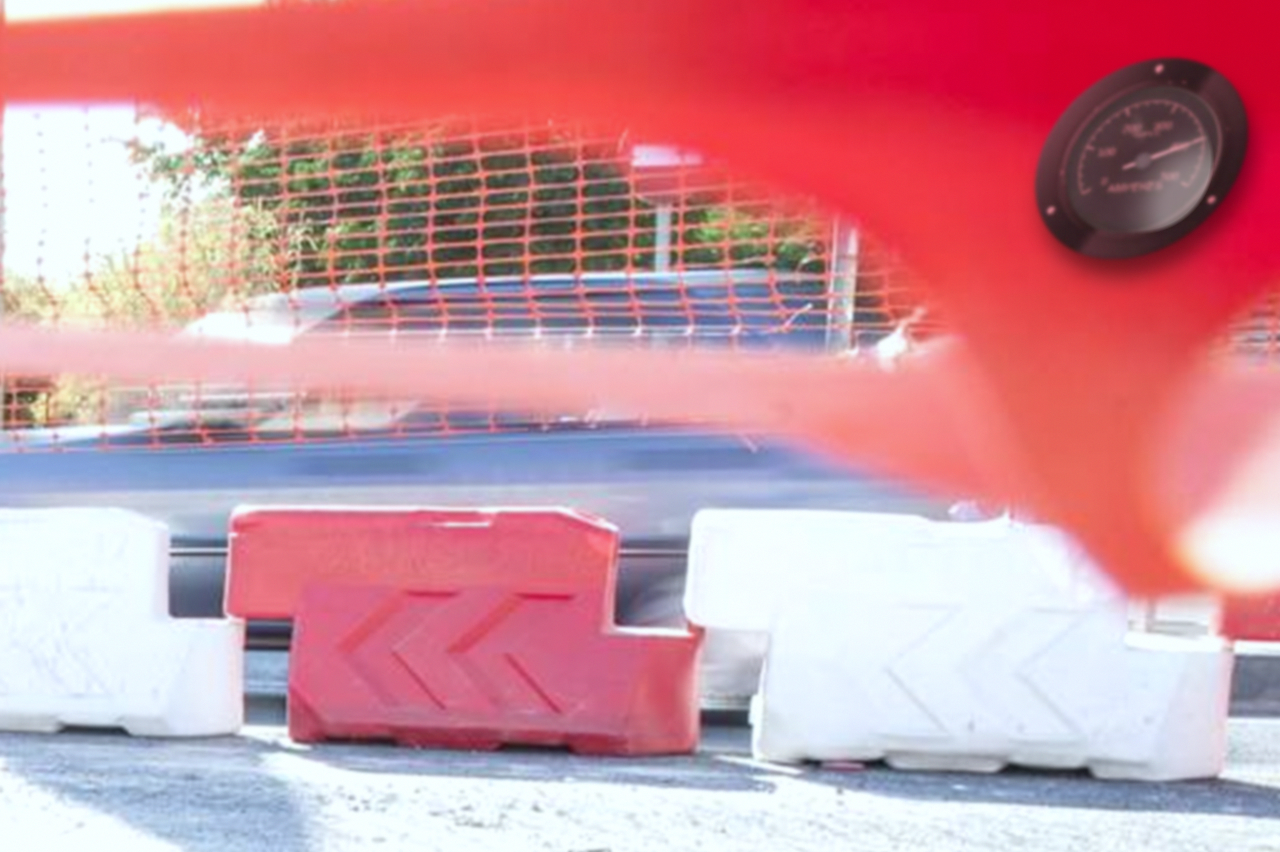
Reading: **400** A
